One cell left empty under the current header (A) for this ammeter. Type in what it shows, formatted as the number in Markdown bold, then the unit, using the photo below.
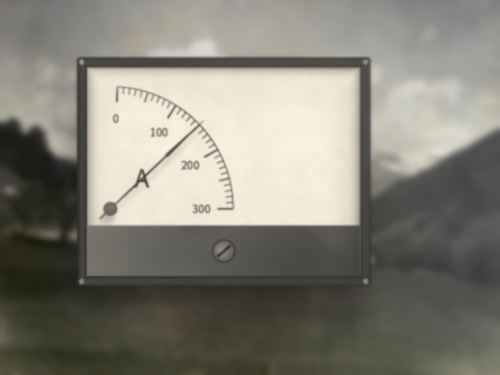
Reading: **150** A
